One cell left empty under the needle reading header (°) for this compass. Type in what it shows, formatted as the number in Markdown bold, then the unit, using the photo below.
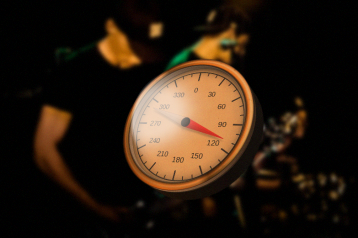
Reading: **110** °
